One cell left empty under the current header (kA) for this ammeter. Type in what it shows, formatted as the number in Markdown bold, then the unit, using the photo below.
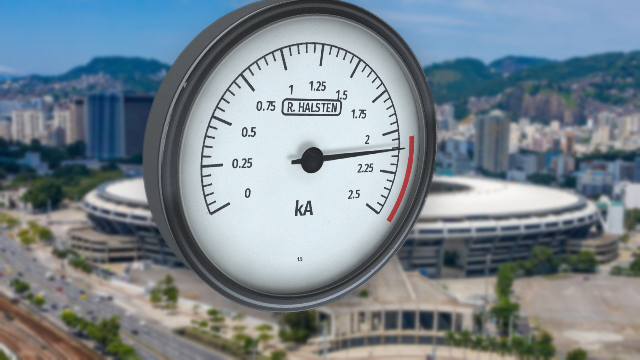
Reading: **2.1** kA
